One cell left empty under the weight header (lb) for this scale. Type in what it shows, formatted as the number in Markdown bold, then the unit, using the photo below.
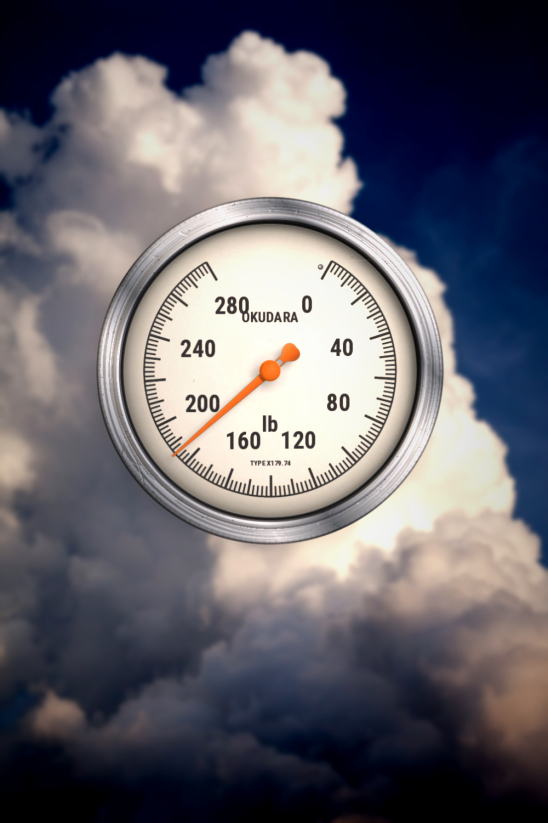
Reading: **186** lb
